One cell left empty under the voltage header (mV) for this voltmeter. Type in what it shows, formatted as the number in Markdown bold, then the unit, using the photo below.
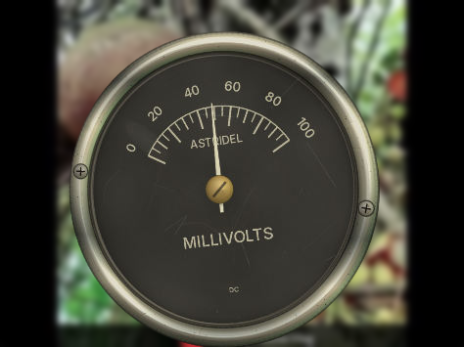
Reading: **50** mV
